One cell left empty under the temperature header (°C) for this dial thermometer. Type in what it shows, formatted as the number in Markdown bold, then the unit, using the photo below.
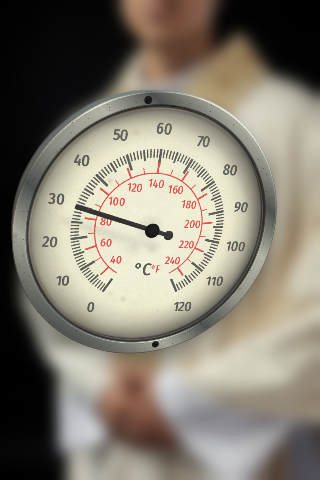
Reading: **30** °C
